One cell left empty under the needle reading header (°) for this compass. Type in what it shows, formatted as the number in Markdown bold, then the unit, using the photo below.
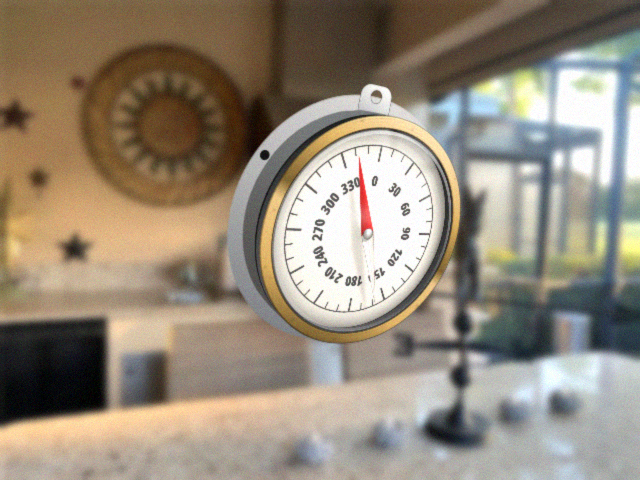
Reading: **340** °
